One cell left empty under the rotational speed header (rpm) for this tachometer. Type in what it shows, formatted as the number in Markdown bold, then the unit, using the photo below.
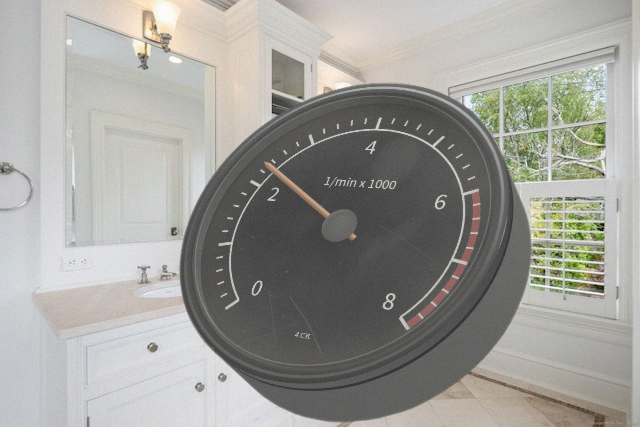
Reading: **2300** rpm
